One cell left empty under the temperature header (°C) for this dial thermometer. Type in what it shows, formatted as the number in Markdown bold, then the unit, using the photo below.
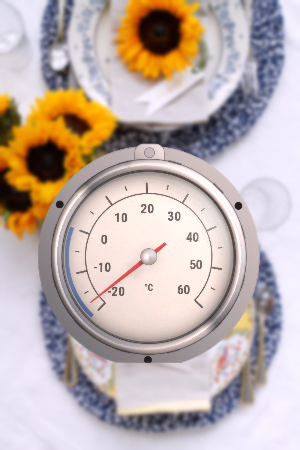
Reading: **-17.5** °C
